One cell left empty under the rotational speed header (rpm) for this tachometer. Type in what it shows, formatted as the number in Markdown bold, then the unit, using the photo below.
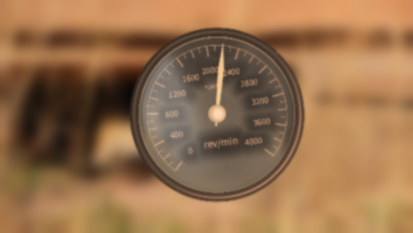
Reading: **2200** rpm
